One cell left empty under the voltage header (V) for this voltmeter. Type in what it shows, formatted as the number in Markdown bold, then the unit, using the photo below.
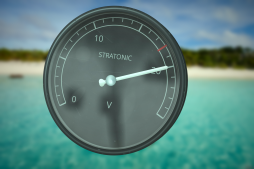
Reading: **20** V
